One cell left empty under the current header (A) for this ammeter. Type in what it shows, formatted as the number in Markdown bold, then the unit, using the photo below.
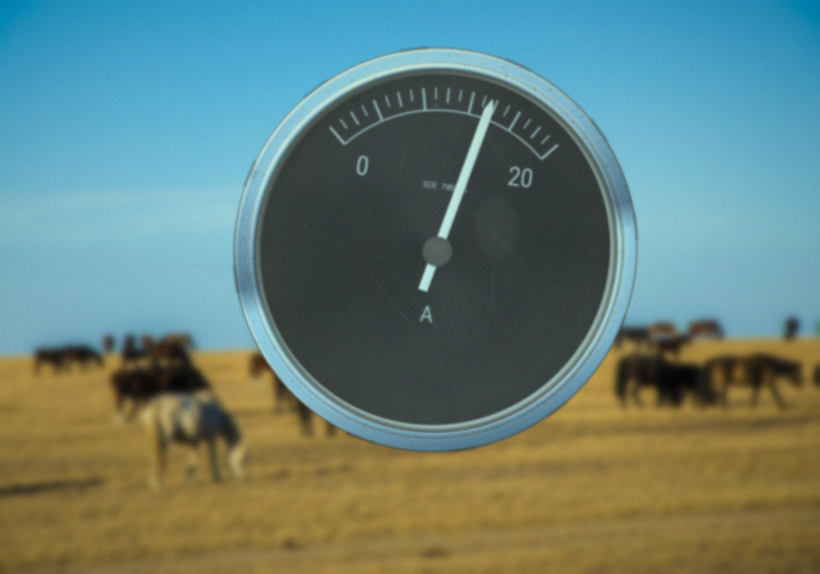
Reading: **13.5** A
